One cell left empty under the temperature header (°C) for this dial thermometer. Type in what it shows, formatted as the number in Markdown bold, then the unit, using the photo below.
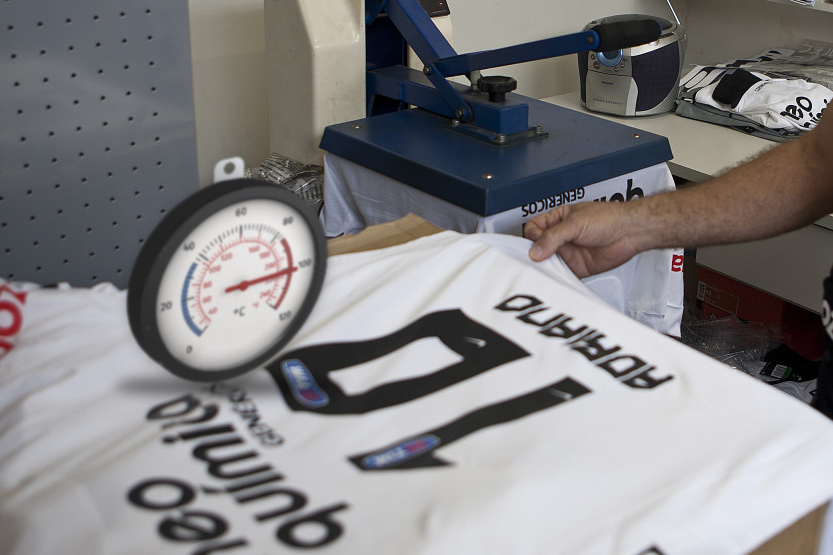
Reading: **100** °C
